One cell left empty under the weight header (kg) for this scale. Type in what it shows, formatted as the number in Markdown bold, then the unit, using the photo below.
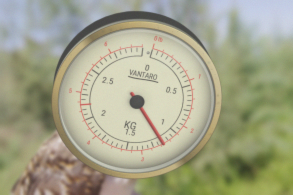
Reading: **1.15** kg
